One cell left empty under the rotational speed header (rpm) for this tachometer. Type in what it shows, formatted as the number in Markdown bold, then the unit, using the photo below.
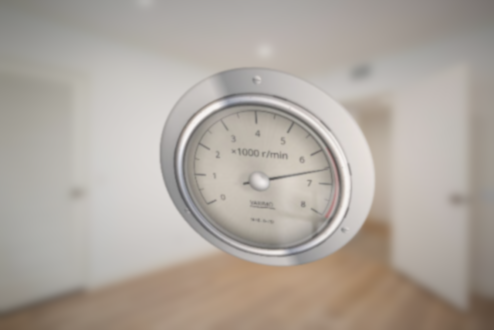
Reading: **6500** rpm
